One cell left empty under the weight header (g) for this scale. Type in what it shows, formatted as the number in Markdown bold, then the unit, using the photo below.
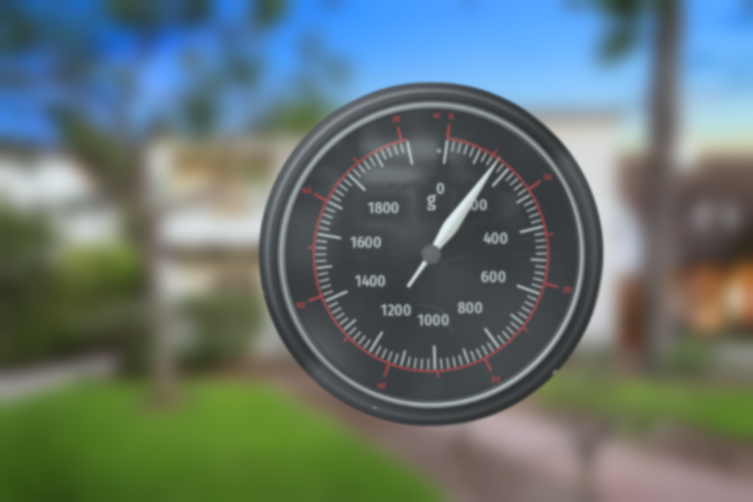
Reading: **160** g
